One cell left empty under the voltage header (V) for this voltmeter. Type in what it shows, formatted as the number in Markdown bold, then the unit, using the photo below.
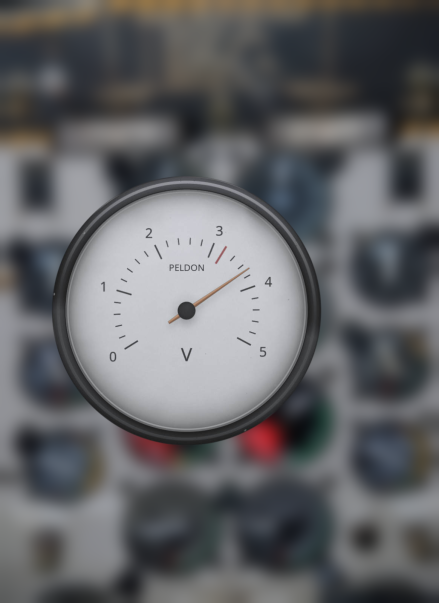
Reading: **3.7** V
